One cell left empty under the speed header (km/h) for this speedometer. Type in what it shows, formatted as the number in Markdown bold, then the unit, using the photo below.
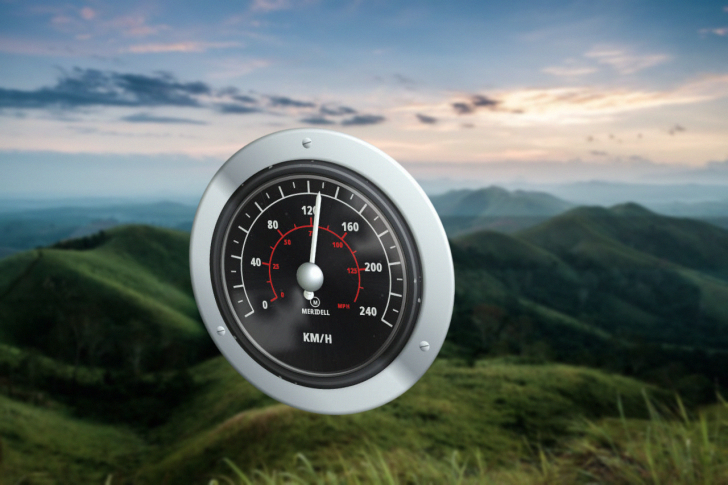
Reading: **130** km/h
